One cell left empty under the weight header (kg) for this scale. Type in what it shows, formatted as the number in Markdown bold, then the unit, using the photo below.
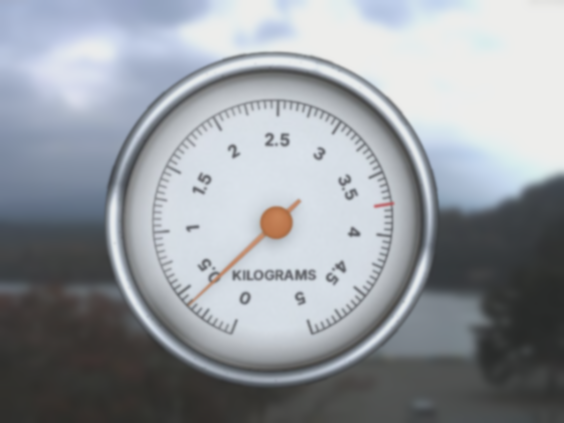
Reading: **0.4** kg
